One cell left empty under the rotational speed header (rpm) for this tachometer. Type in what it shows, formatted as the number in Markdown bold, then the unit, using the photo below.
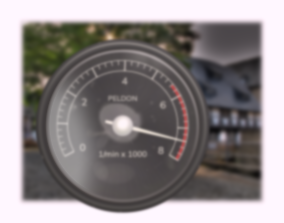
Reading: **7400** rpm
